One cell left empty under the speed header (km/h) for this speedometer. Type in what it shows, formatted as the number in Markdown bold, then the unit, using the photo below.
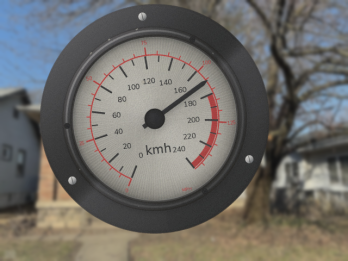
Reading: **170** km/h
